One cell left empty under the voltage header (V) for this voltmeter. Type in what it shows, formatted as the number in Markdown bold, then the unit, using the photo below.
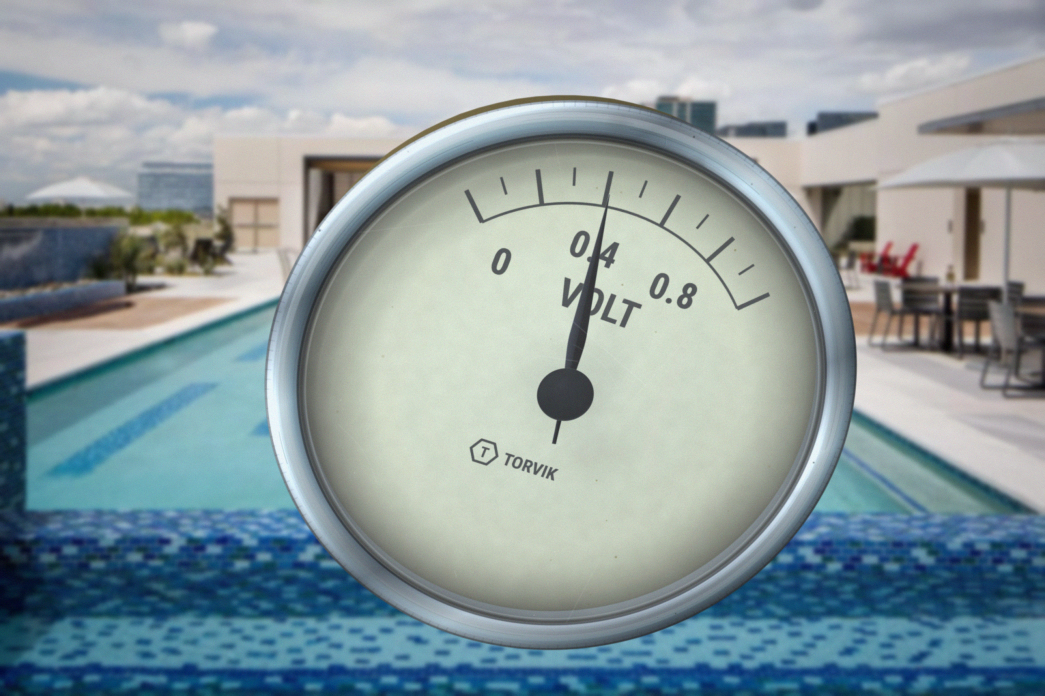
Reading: **0.4** V
